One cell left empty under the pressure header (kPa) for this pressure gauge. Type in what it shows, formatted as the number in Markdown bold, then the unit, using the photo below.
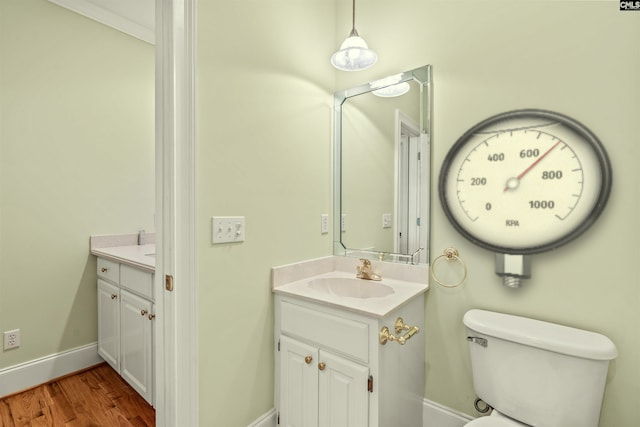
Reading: **675** kPa
